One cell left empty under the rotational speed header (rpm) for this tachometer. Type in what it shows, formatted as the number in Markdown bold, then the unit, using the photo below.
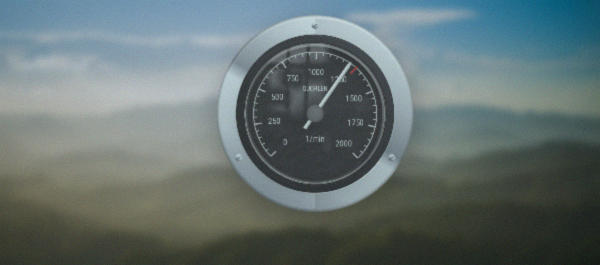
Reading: **1250** rpm
